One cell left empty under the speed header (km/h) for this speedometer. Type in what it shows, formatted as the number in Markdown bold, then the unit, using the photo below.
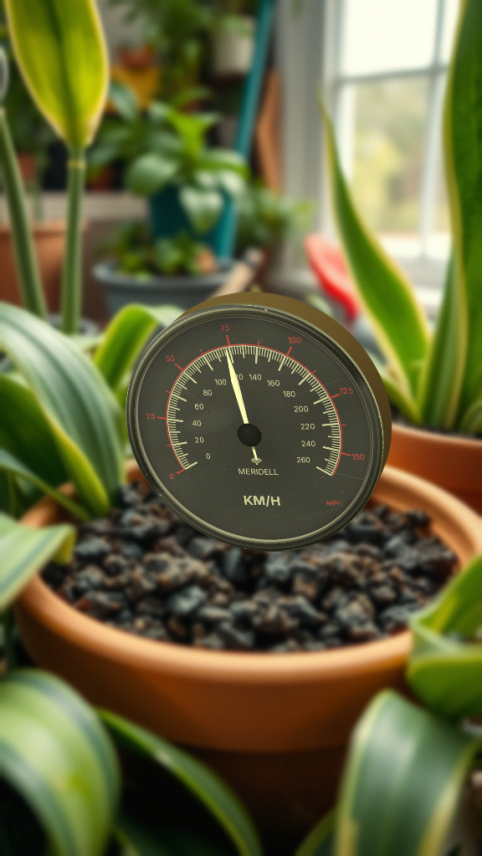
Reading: **120** km/h
